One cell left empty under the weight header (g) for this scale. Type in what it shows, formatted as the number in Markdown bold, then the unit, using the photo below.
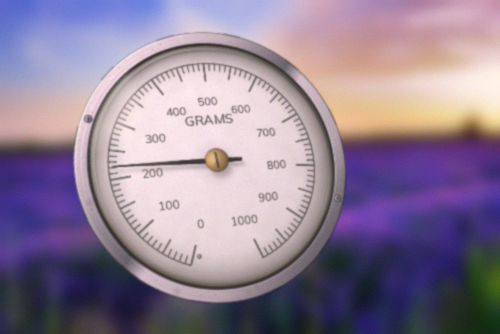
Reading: **220** g
